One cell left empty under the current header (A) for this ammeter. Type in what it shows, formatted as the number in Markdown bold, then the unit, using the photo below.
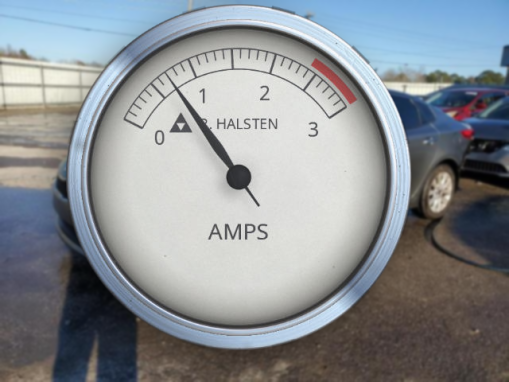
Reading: **0.7** A
